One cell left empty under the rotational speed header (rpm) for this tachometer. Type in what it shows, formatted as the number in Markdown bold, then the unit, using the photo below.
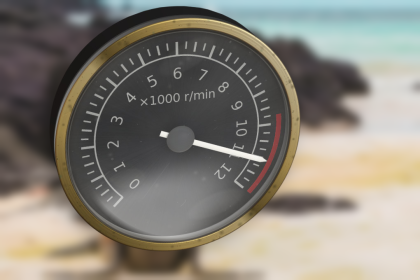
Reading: **11000** rpm
